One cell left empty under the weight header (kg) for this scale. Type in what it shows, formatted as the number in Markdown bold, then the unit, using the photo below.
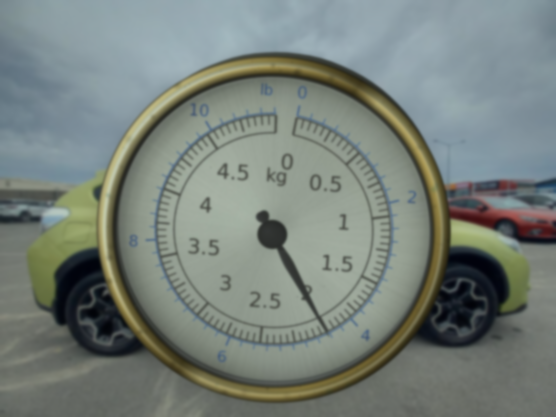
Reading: **2** kg
